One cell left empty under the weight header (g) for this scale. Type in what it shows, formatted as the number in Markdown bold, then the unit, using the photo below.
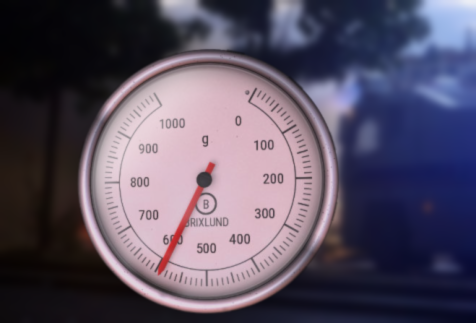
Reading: **590** g
